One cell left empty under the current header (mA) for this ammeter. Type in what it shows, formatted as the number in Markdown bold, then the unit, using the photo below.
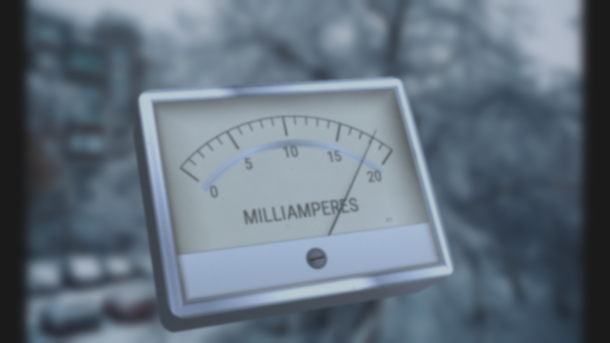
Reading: **18** mA
